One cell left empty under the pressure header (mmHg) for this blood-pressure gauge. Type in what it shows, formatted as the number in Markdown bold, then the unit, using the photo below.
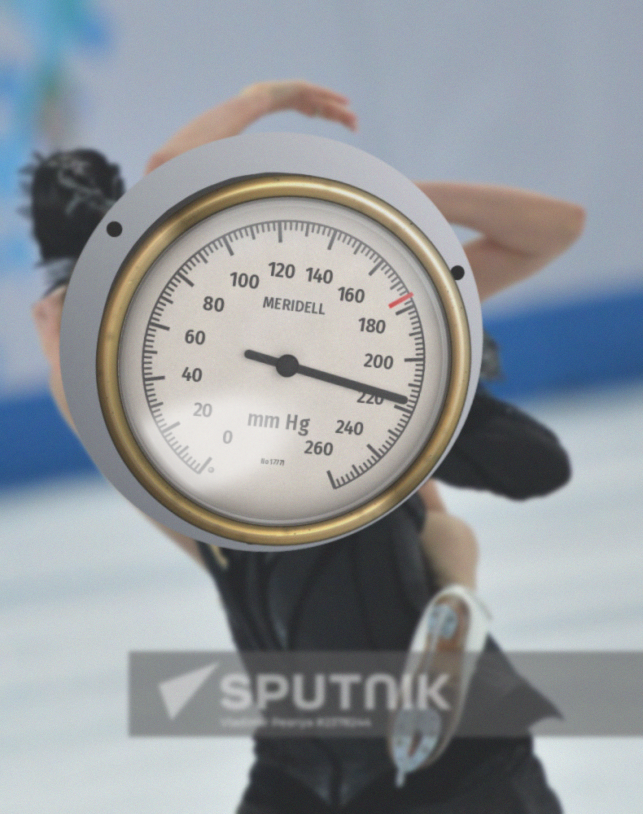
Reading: **216** mmHg
